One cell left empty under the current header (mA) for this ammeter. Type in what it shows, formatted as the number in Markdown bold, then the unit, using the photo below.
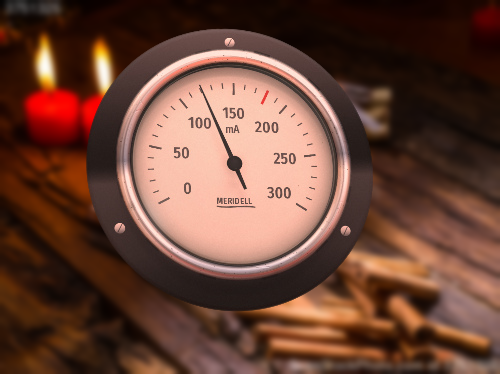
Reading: **120** mA
